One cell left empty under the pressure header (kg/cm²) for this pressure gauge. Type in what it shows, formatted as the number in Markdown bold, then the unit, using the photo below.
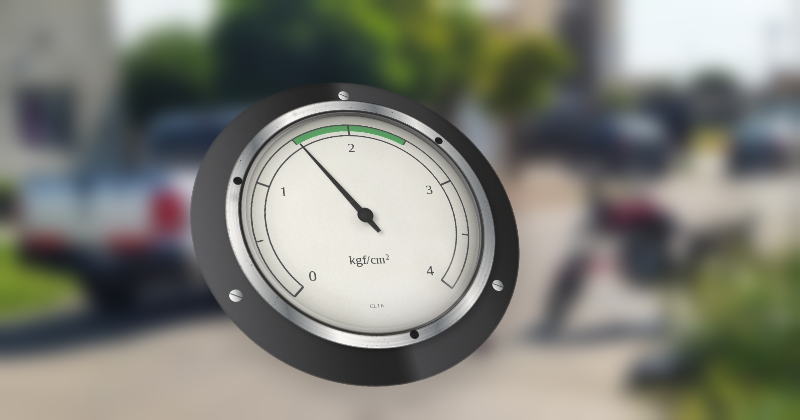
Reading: **1.5** kg/cm²
